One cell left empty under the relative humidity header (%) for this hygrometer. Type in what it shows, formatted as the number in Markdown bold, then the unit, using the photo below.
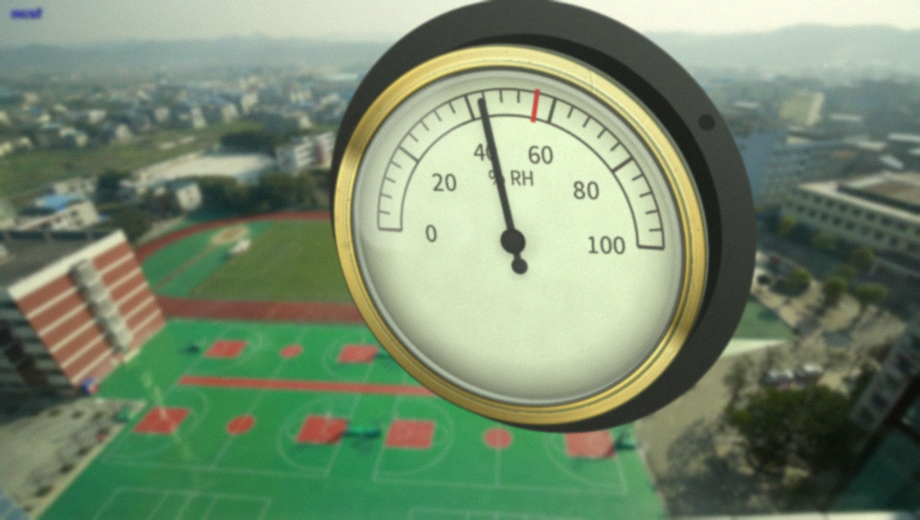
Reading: **44** %
